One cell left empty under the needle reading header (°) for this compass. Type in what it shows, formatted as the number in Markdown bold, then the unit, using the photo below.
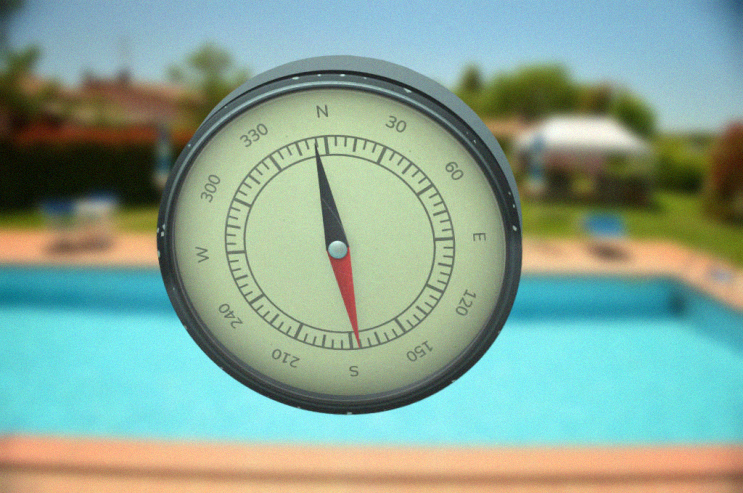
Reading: **175** °
